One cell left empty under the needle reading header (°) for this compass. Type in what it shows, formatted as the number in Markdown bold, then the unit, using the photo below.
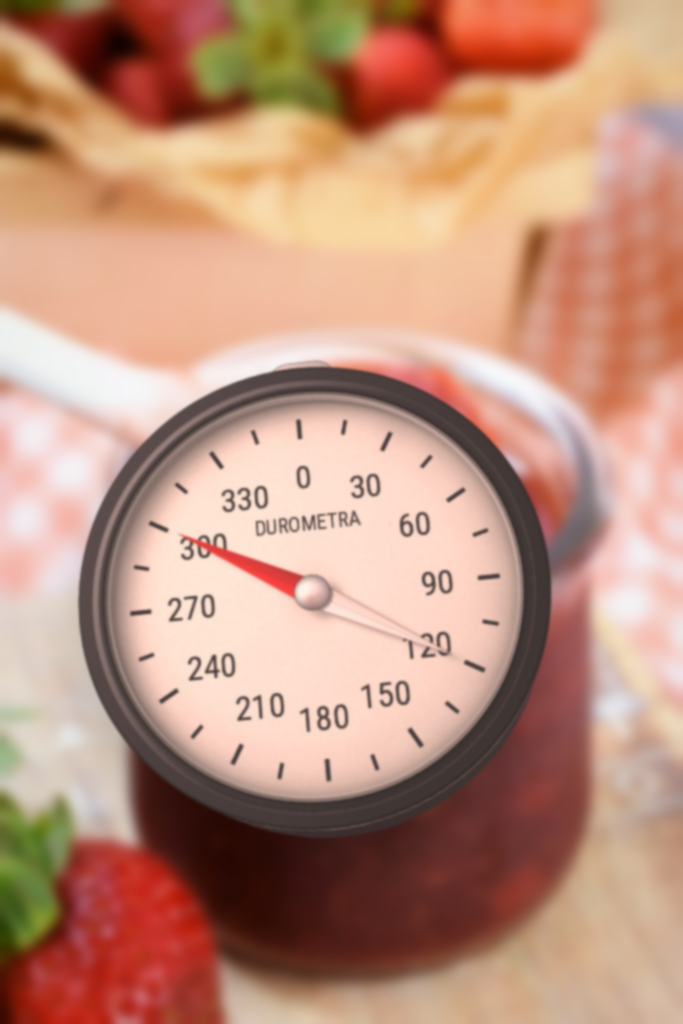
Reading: **300** °
